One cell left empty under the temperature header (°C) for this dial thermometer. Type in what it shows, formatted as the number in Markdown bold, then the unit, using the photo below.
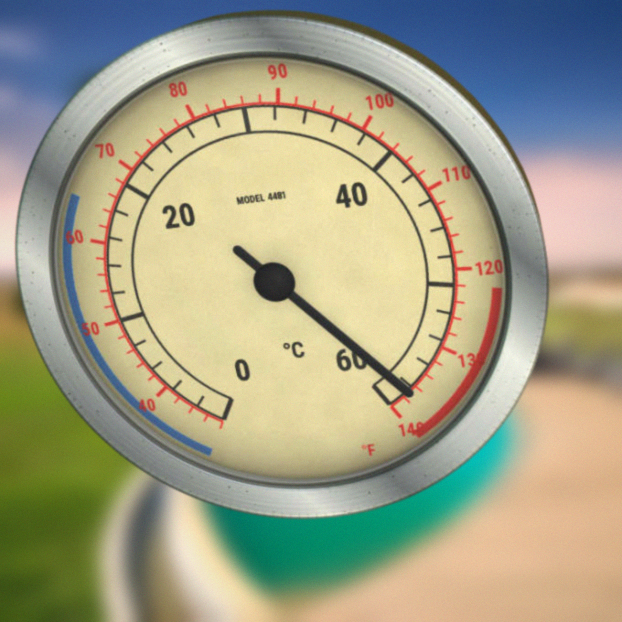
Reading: **58** °C
